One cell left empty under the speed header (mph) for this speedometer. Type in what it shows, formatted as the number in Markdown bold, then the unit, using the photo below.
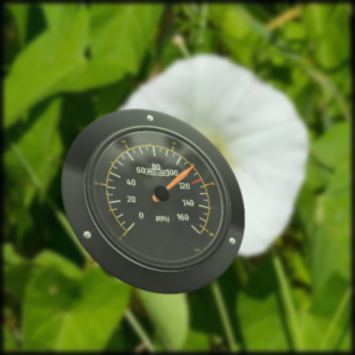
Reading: **110** mph
